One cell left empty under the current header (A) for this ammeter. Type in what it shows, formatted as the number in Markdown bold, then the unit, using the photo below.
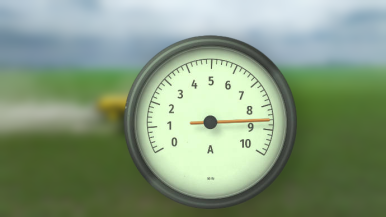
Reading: **8.6** A
